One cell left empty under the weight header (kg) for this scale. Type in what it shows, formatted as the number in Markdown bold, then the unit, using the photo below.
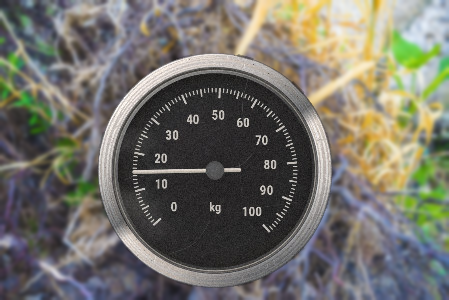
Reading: **15** kg
